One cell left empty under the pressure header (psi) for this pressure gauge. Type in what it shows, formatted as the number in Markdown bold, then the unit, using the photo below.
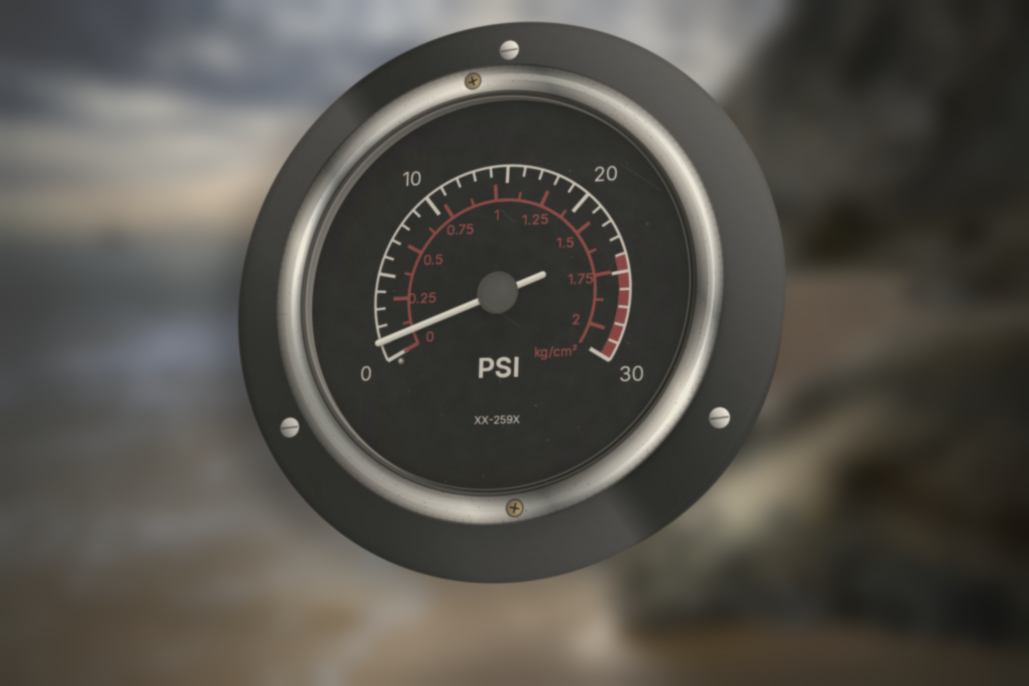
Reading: **1** psi
